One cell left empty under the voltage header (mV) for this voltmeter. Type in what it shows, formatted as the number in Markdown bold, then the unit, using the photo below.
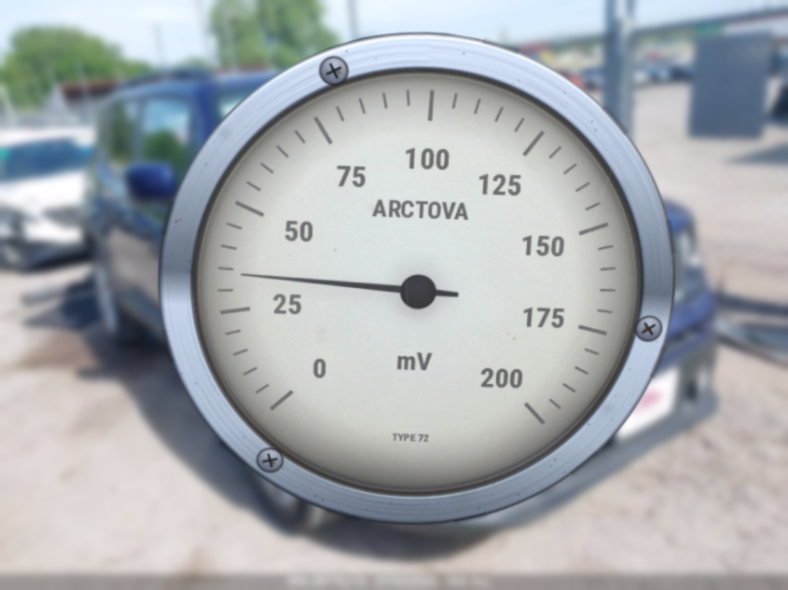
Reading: **35** mV
